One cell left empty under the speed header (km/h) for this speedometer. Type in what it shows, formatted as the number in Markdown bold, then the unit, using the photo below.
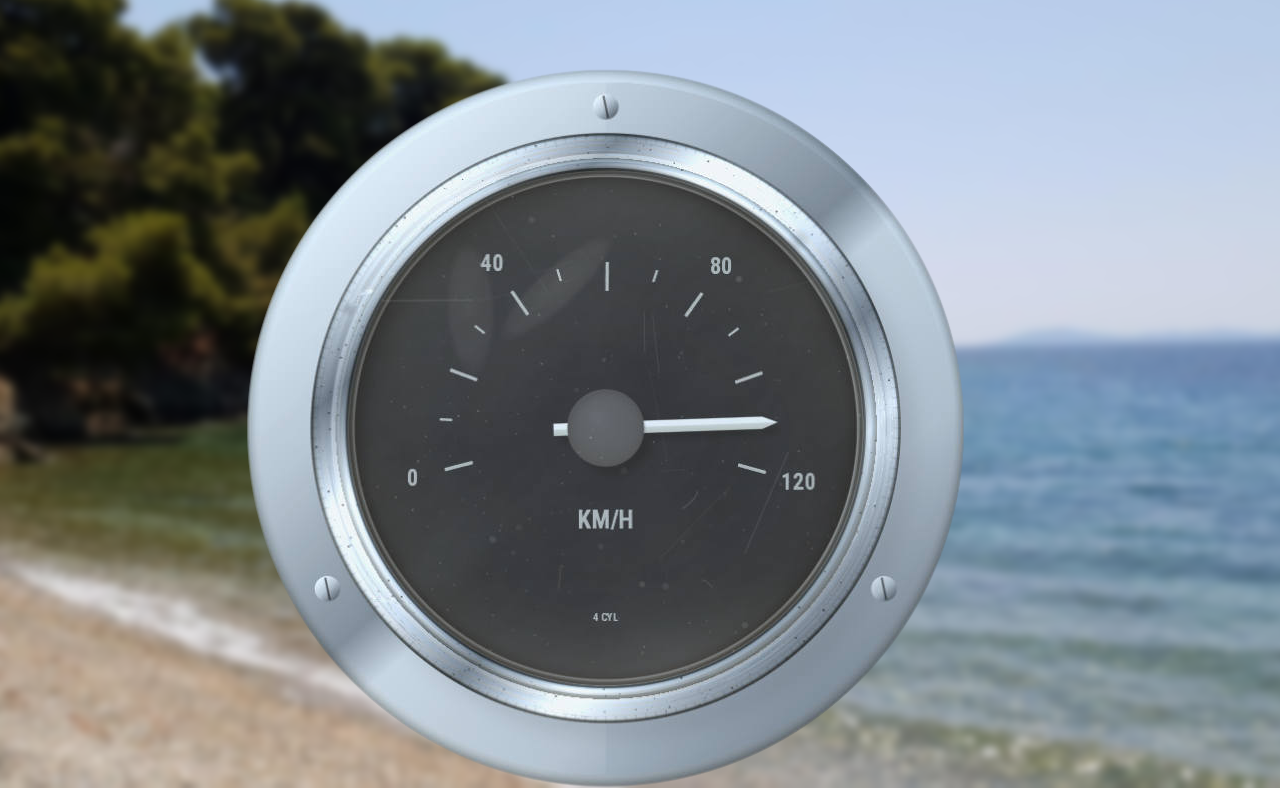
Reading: **110** km/h
